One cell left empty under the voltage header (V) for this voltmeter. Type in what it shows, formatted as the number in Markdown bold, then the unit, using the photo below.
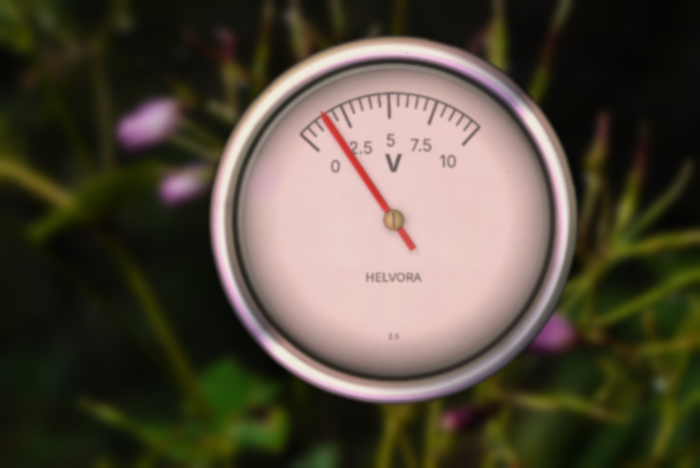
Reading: **1.5** V
